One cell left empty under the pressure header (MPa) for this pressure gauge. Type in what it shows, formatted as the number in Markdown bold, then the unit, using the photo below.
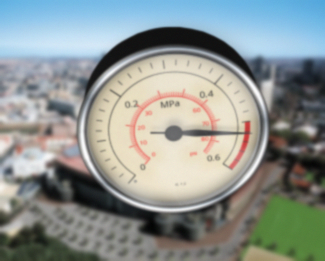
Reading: **0.52** MPa
